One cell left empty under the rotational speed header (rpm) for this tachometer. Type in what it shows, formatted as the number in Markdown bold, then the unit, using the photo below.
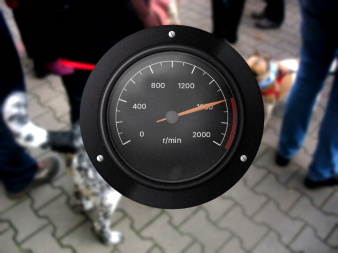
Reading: **1600** rpm
